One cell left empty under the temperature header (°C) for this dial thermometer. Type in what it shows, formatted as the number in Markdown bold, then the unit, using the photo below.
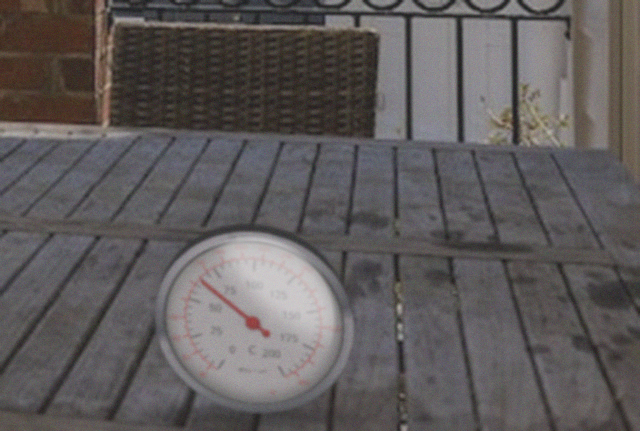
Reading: **65** °C
